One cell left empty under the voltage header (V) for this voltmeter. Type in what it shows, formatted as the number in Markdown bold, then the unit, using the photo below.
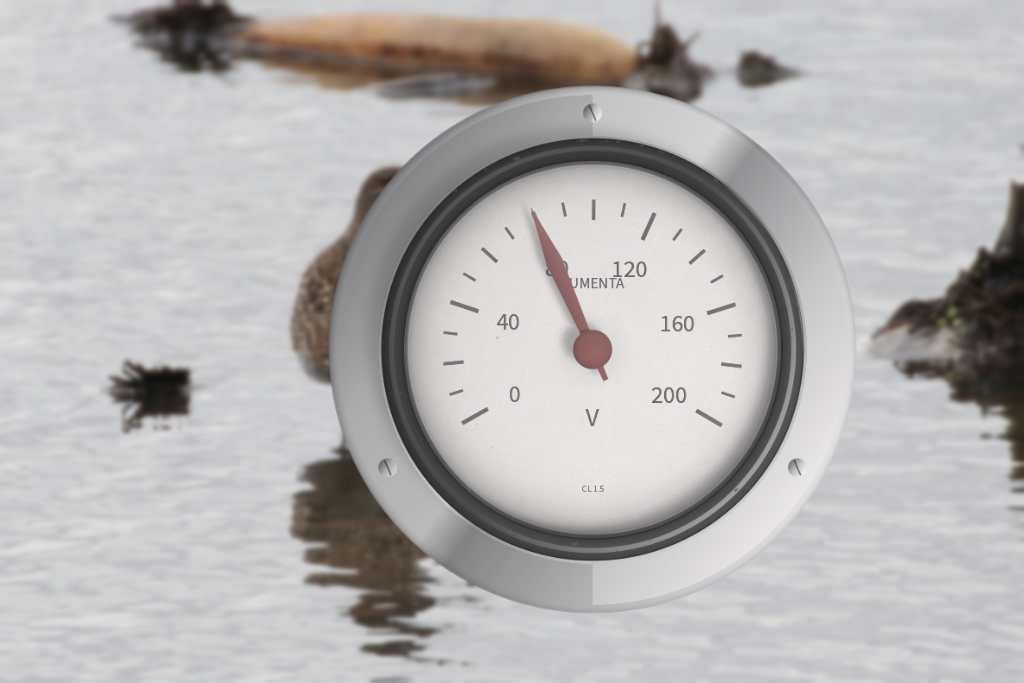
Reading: **80** V
